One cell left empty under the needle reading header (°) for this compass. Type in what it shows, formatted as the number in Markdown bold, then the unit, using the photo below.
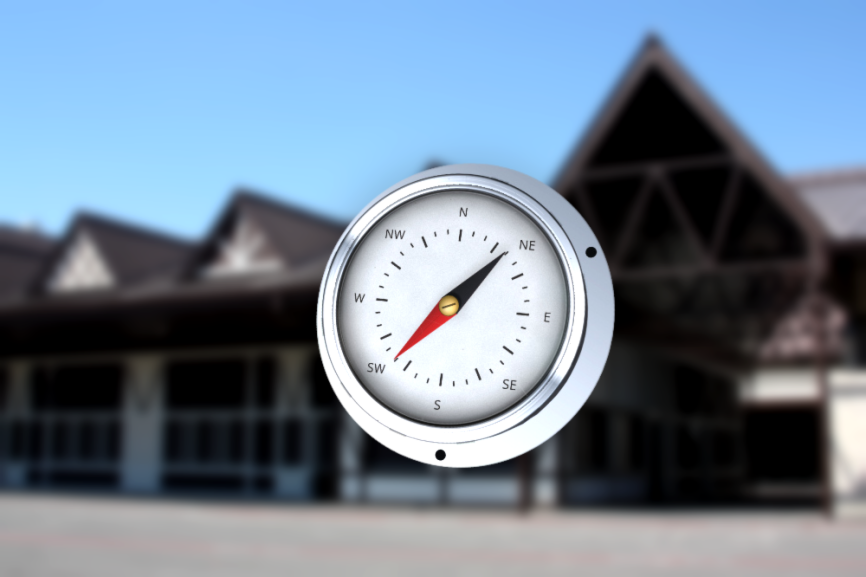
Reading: **220** °
